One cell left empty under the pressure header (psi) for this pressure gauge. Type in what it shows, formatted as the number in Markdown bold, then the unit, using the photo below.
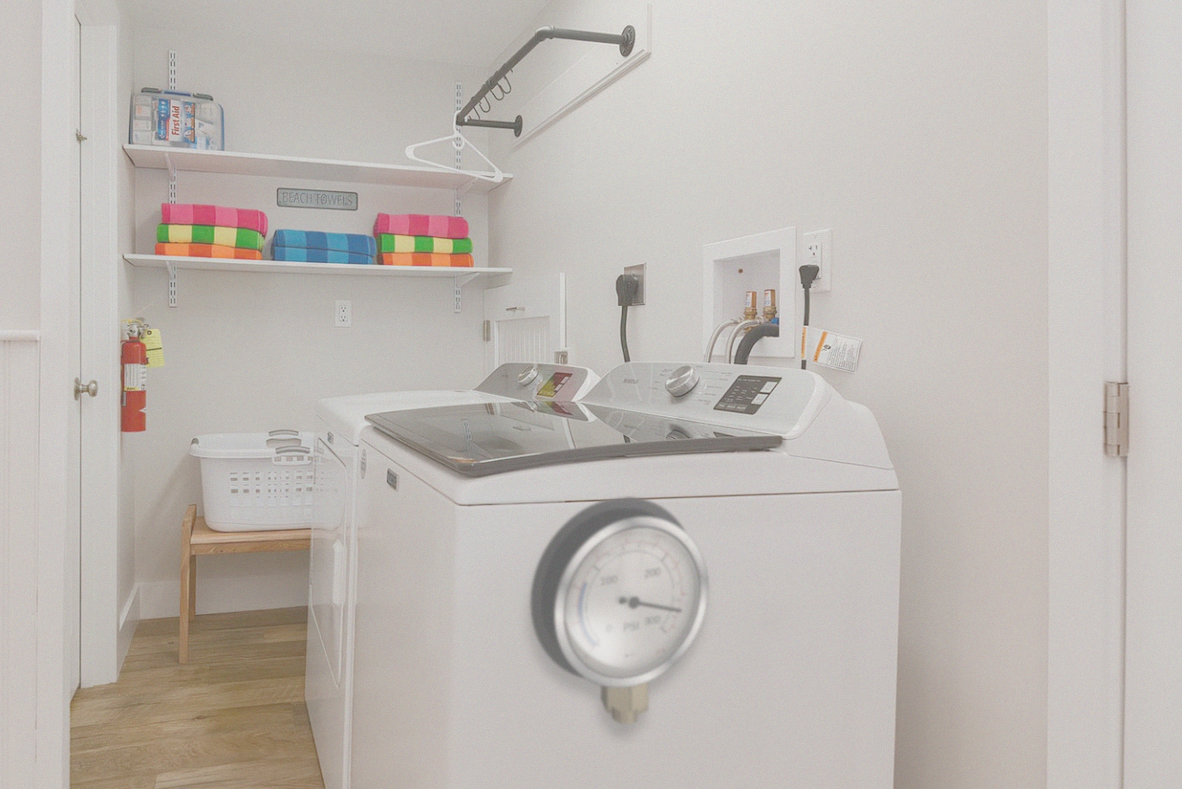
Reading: **270** psi
